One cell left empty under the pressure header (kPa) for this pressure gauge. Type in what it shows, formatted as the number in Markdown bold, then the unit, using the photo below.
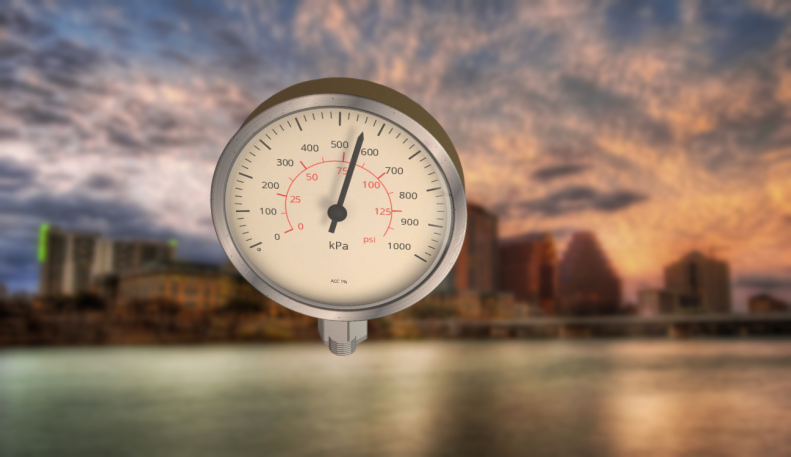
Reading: **560** kPa
